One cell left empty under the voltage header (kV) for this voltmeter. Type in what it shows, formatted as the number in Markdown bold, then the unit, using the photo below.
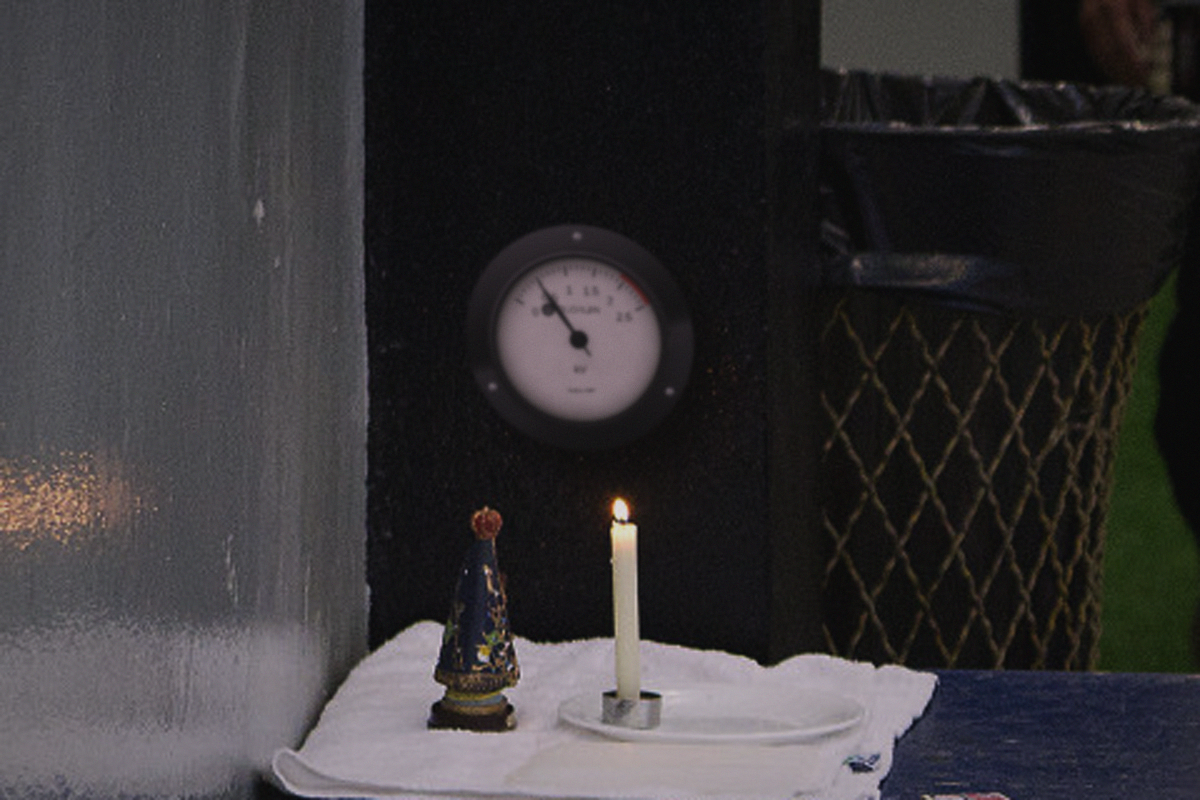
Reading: **0.5** kV
